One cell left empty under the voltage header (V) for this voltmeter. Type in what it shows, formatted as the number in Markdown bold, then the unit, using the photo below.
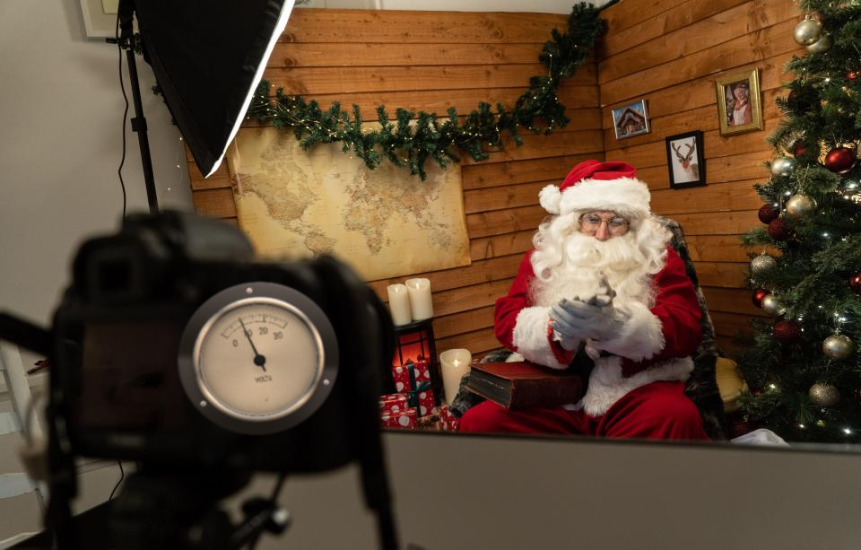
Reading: **10** V
